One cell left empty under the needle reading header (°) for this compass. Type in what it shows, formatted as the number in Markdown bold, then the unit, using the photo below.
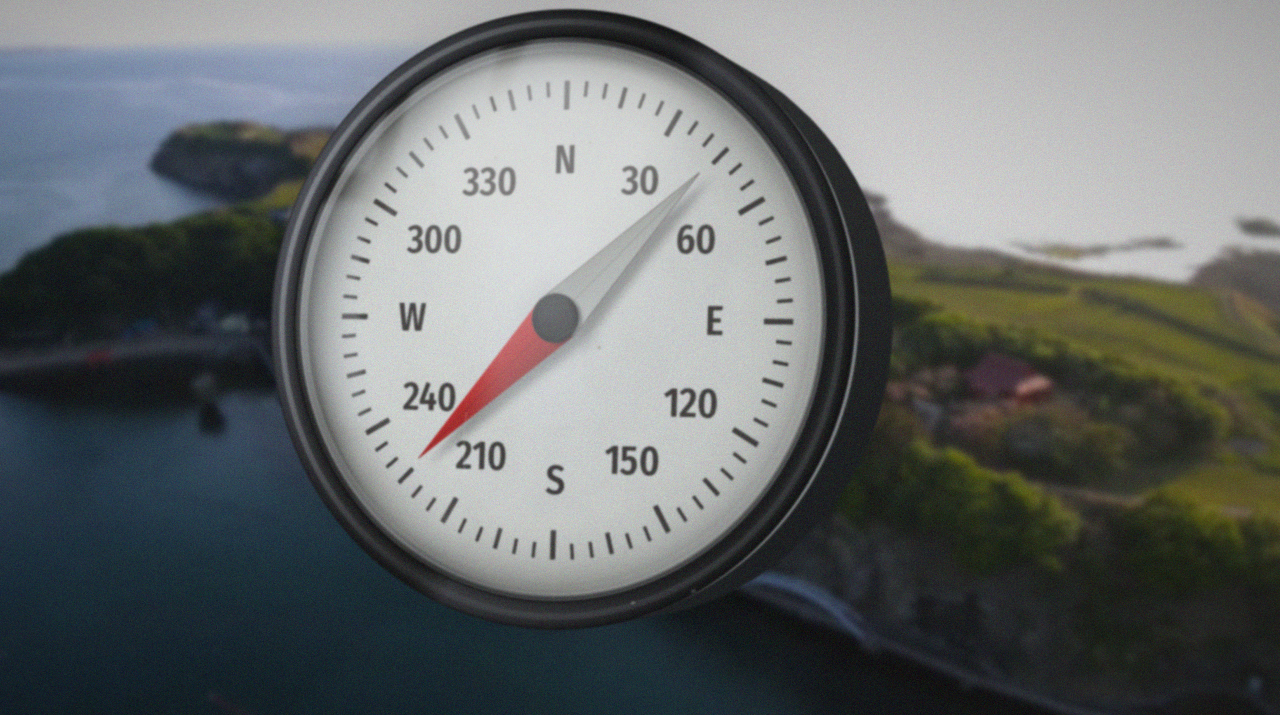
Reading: **225** °
